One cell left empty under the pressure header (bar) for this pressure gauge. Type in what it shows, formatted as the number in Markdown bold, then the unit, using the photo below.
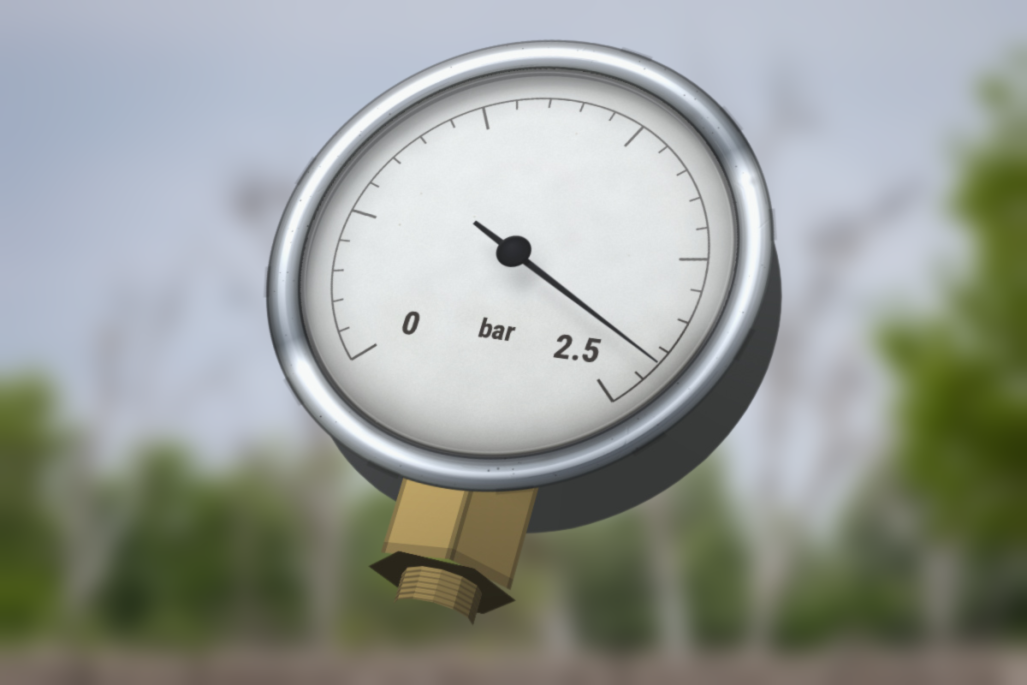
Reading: **2.35** bar
